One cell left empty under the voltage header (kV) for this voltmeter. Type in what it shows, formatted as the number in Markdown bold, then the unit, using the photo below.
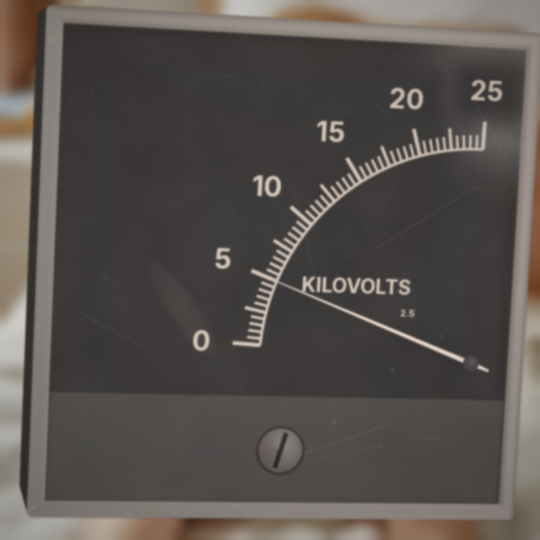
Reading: **5** kV
